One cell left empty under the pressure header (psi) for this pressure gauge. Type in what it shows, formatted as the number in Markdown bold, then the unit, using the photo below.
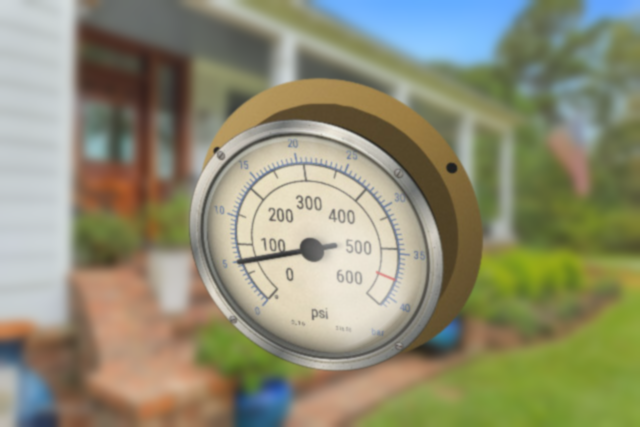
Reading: **75** psi
